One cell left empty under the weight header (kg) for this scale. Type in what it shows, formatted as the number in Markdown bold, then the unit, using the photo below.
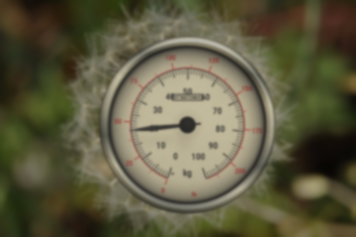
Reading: **20** kg
